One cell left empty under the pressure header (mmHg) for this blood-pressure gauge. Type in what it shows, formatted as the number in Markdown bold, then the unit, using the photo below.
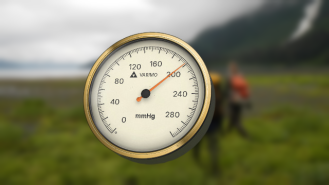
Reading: **200** mmHg
